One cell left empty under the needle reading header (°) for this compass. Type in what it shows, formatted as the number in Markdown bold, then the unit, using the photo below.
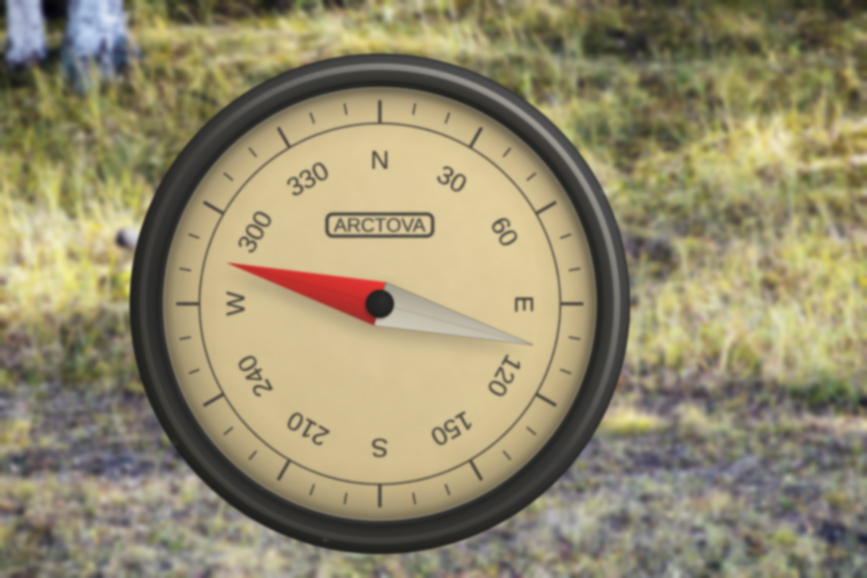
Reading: **285** °
